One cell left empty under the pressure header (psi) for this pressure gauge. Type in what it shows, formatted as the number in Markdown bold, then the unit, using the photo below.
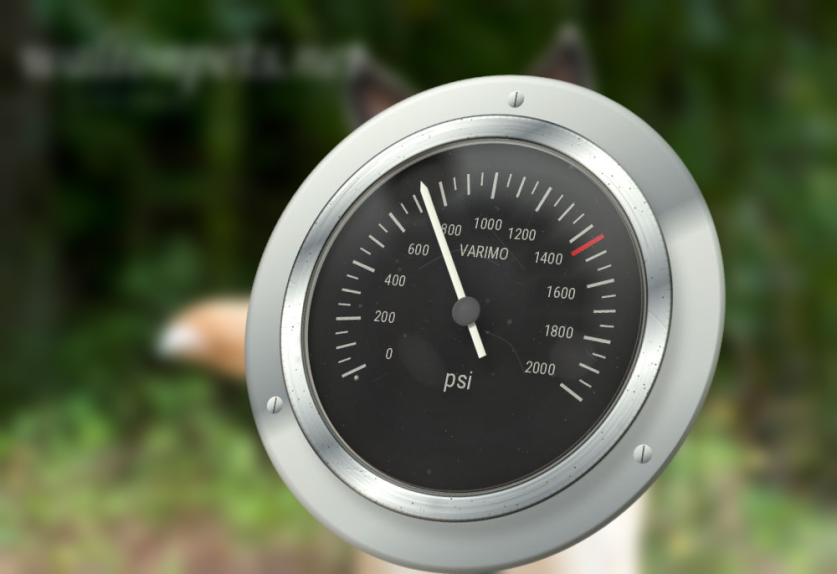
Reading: **750** psi
